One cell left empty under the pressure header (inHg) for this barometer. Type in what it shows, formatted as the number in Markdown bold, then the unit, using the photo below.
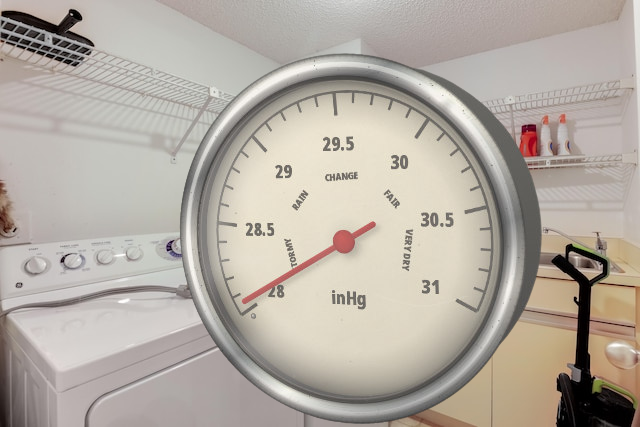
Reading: **28.05** inHg
